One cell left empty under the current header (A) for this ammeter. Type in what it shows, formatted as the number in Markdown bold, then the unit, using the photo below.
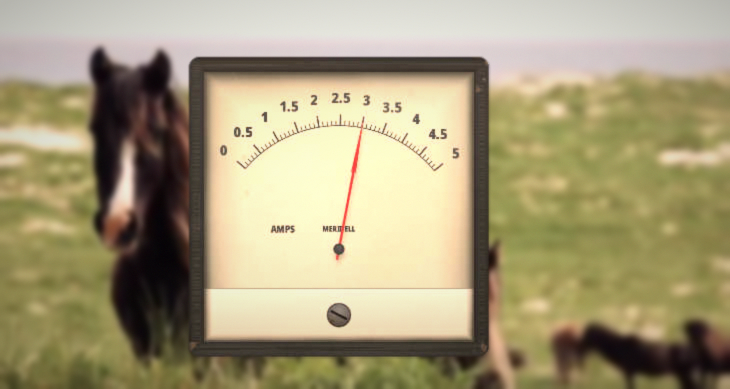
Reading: **3** A
